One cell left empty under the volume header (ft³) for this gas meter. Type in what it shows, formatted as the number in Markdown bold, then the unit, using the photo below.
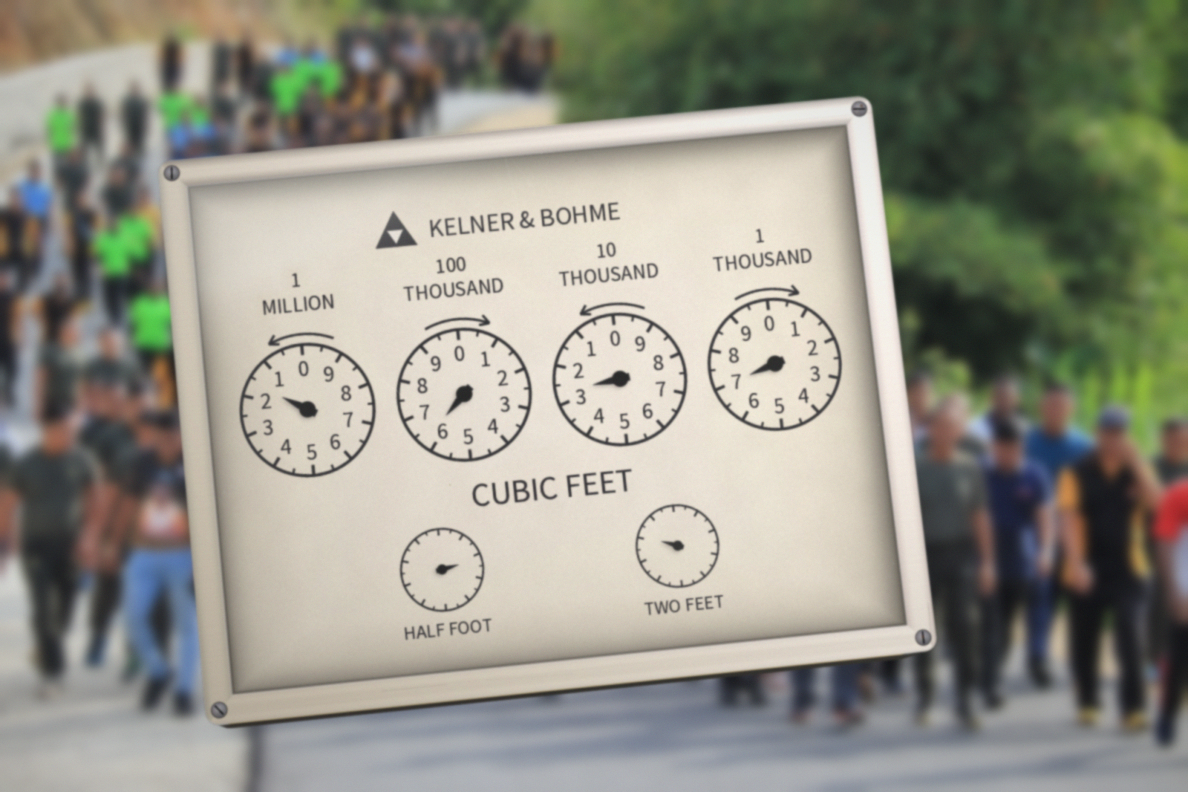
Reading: **162700** ft³
